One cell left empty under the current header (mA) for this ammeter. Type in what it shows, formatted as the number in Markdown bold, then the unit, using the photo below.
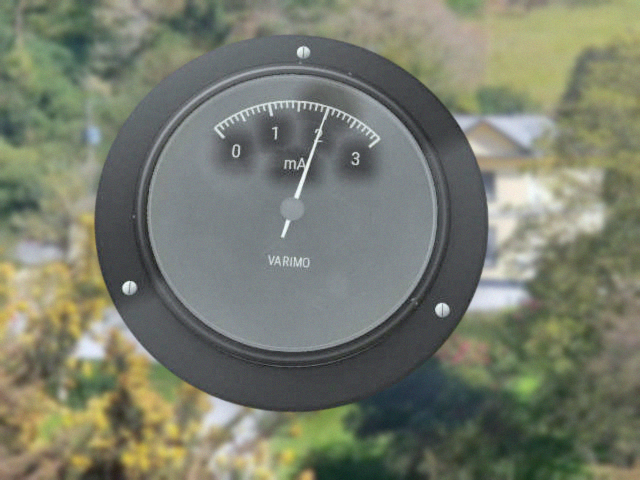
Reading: **2** mA
